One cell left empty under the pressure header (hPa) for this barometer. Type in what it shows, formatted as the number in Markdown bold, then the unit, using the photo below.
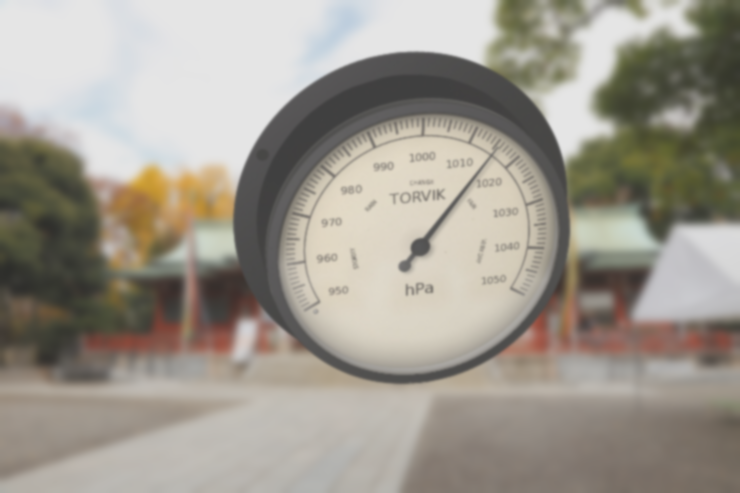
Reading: **1015** hPa
